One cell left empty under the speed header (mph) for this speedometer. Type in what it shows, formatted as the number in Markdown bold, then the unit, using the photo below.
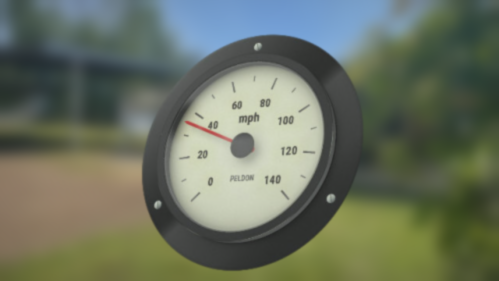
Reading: **35** mph
